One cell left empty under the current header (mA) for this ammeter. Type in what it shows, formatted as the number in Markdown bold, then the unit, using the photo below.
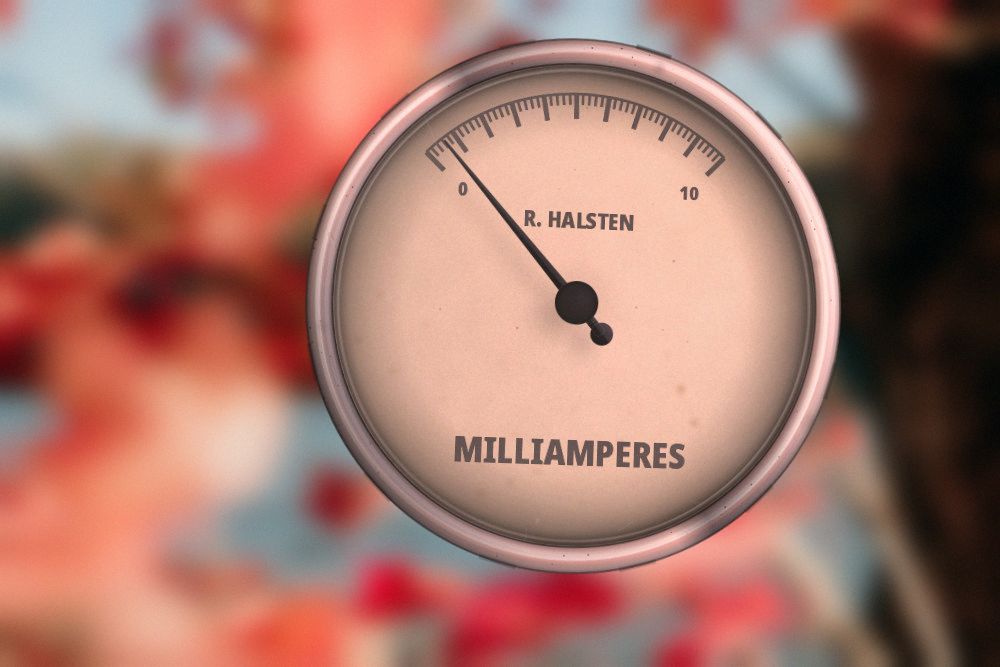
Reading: **0.6** mA
